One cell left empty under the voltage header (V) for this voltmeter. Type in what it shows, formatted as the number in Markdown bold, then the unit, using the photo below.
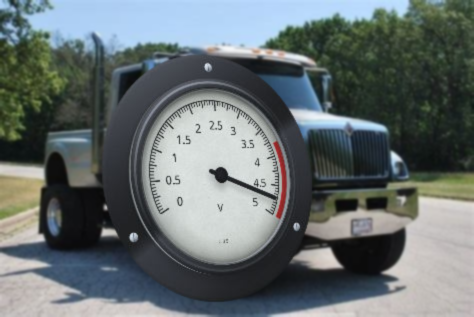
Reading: **4.75** V
